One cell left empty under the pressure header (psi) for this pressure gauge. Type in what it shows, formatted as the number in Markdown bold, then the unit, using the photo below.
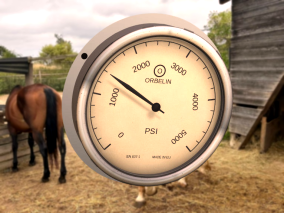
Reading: **1400** psi
